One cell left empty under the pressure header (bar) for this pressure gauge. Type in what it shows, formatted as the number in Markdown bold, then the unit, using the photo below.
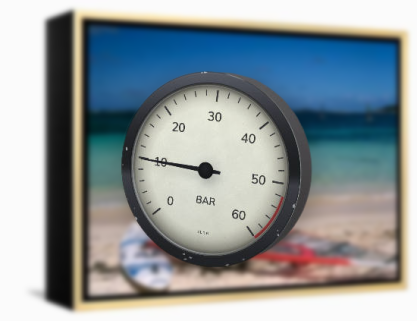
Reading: **10** bar
